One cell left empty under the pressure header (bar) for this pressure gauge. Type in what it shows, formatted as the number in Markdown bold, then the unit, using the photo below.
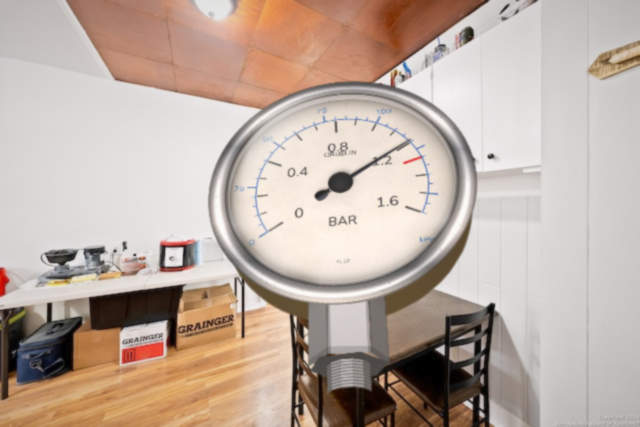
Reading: **1.2** bar
